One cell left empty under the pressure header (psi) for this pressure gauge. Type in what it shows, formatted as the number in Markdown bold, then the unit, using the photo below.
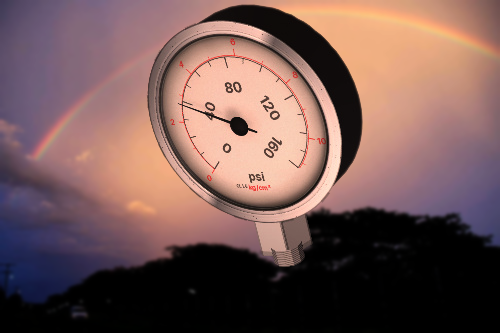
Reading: **40** psi
